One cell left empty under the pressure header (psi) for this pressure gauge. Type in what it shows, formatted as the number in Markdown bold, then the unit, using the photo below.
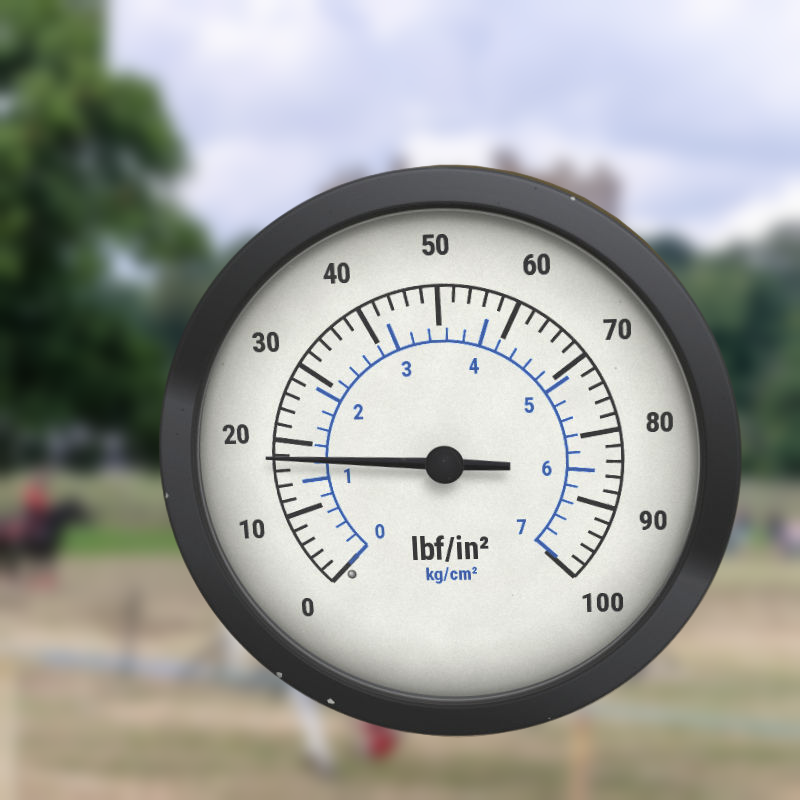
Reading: **18** psi
